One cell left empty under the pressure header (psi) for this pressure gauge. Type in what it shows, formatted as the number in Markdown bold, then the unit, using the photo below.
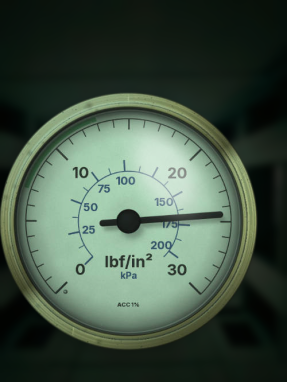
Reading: **24.5** psi
